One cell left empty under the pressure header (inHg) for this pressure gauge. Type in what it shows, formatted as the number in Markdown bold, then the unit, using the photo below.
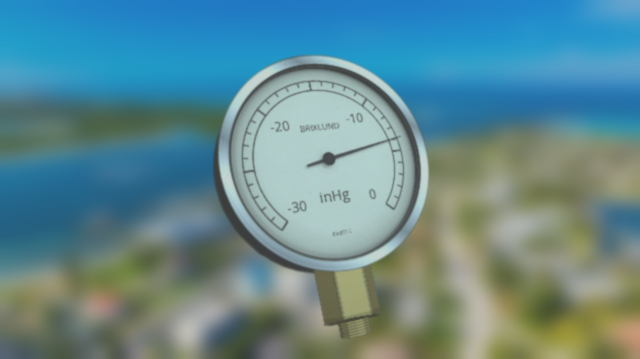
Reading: **-6** inHg
